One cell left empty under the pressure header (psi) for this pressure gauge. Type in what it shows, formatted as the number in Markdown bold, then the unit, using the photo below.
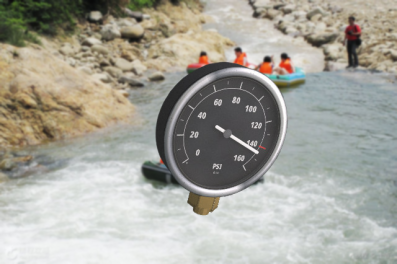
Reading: **145** psi
